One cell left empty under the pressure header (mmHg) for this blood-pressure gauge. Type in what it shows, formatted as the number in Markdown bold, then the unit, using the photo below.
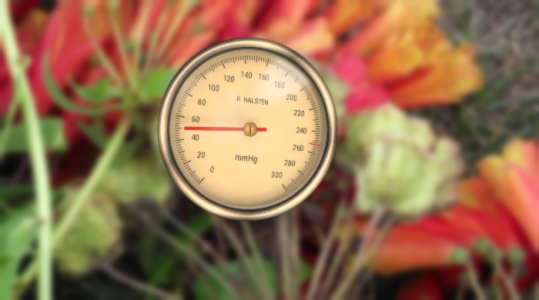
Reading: **50** mmHg
